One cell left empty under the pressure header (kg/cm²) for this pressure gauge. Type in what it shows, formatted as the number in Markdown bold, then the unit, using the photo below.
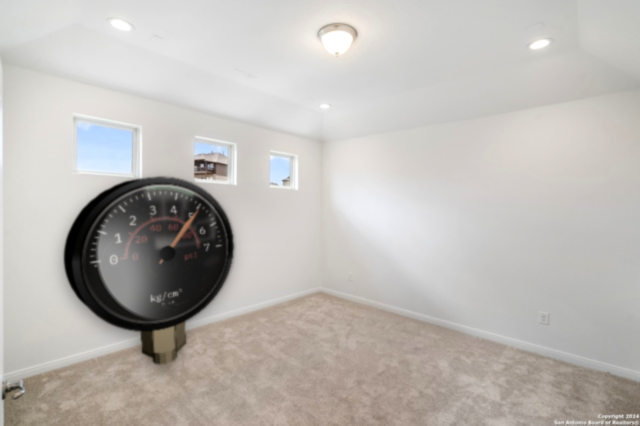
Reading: **5** kg/cm²
